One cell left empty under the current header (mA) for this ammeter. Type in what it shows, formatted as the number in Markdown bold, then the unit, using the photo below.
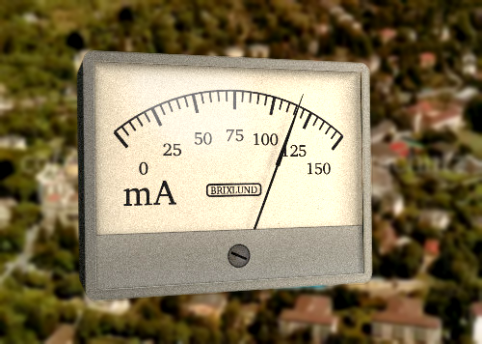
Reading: **115** mA
